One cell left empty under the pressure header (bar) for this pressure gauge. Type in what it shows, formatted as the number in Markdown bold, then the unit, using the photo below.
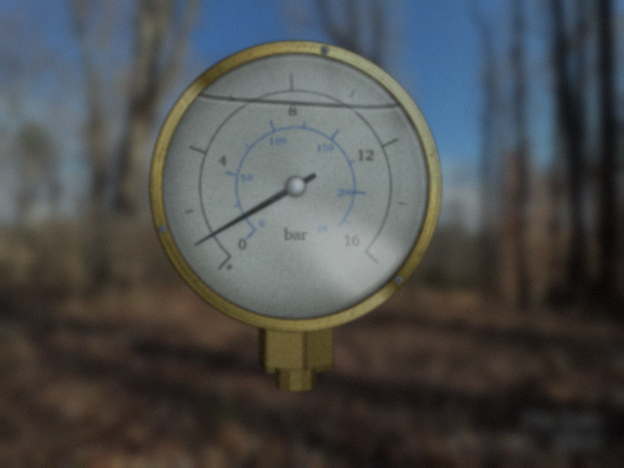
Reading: **1** bar
